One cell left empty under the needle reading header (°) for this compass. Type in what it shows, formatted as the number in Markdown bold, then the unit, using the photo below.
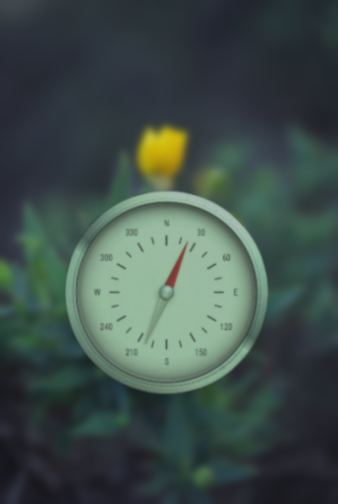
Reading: **22.5** °
